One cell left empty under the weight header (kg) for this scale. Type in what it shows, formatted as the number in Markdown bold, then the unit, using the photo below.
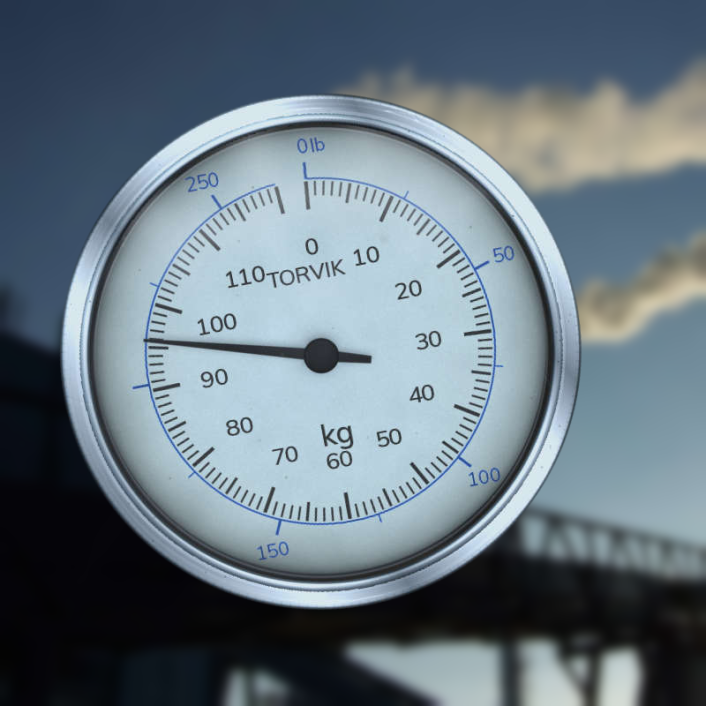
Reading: **96** kg
